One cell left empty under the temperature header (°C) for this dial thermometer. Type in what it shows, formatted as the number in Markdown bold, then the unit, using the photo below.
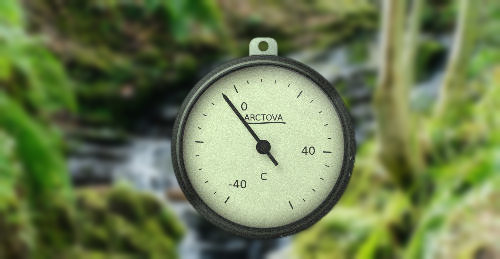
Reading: **-4** °C
